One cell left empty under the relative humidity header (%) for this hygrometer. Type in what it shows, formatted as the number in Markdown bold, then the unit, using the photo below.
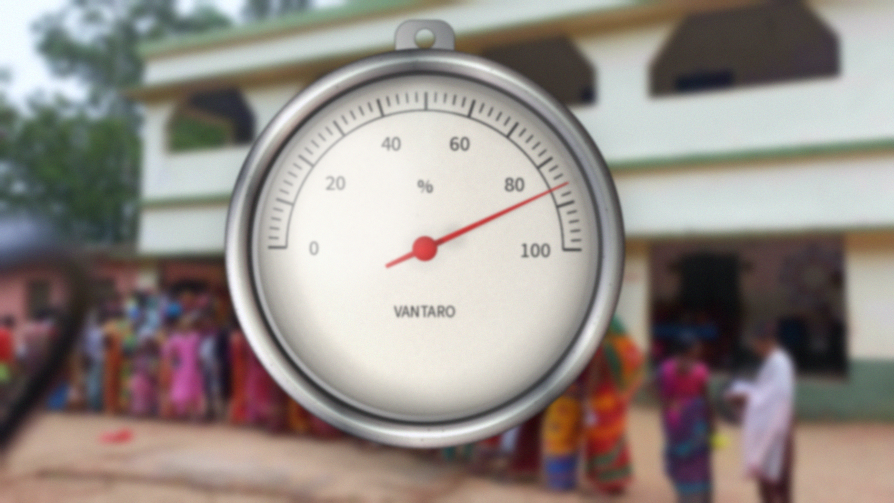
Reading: **86** %
